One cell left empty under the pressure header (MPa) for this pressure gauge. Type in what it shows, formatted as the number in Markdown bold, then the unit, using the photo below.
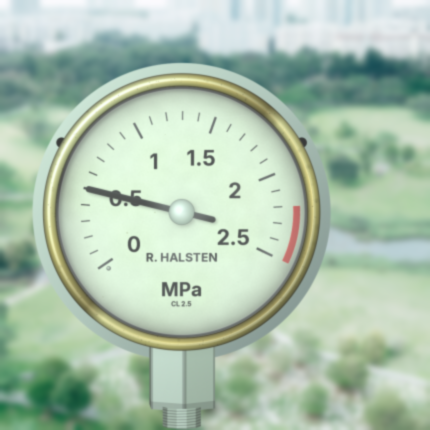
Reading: **0.5** MPa
